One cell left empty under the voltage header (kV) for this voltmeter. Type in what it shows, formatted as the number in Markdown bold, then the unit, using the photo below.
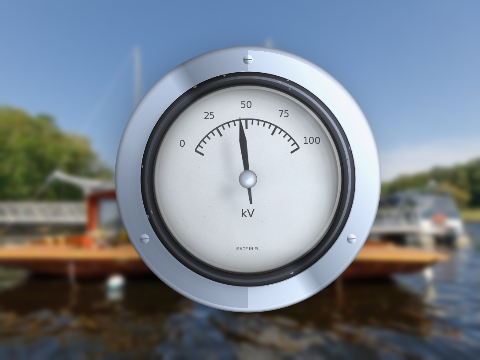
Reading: **45** kV
